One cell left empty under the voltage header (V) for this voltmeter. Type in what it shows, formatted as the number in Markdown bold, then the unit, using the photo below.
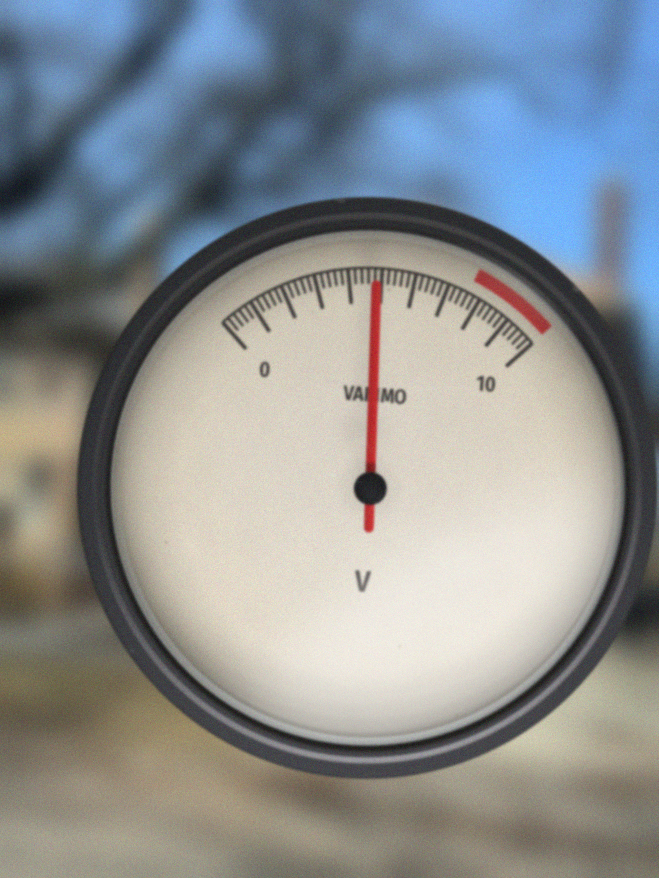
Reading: **4.8** V
